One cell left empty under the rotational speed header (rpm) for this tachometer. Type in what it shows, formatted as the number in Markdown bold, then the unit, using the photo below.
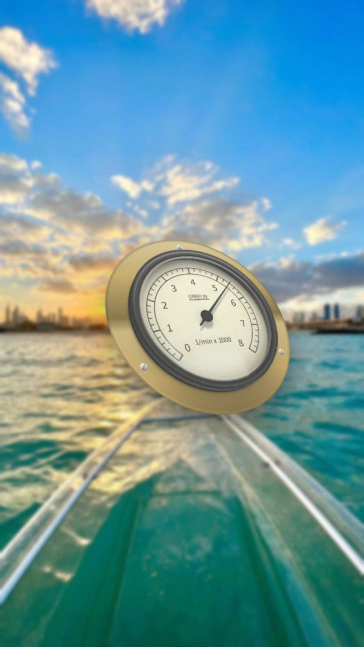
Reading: **5400** rpm
